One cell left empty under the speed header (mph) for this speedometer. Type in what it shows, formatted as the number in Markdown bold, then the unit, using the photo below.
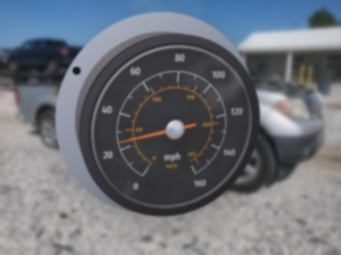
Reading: **25** mph
